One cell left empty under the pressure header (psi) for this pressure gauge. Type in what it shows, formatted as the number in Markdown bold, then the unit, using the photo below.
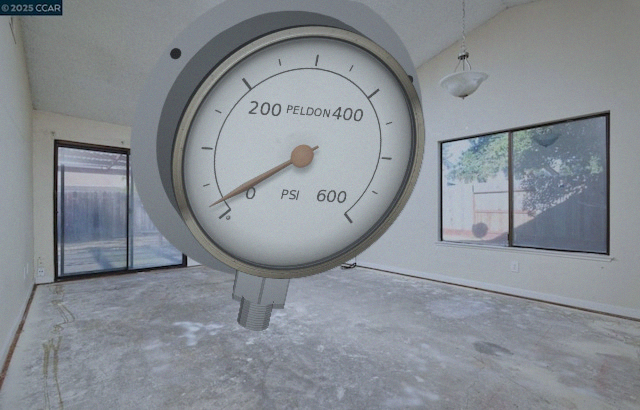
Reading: **25** psi
